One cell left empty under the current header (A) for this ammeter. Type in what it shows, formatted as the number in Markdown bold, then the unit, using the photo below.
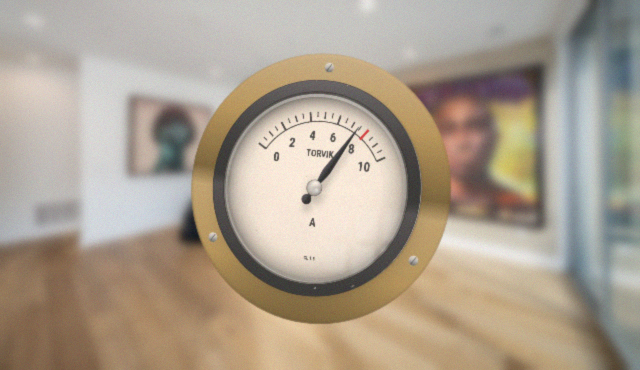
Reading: **7.5** A
